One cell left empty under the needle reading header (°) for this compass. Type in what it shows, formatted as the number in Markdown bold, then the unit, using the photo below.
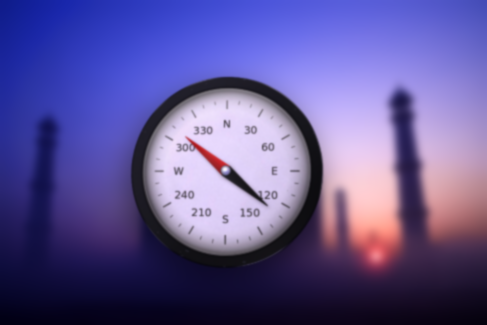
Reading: **310** °
